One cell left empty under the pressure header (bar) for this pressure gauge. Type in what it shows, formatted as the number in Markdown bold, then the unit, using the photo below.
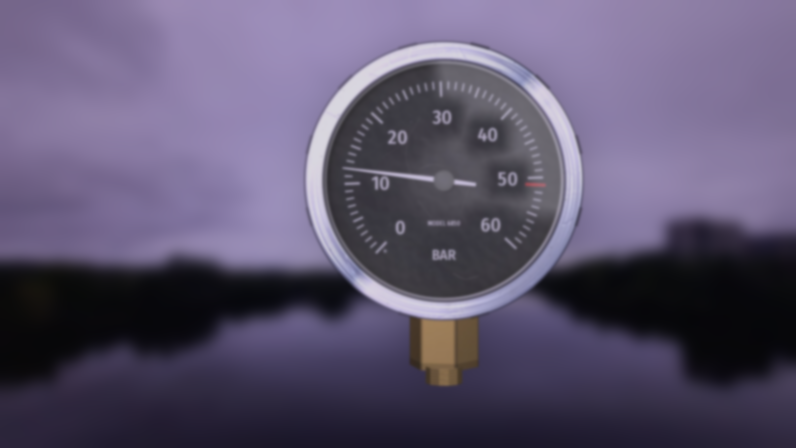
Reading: **12** bar
